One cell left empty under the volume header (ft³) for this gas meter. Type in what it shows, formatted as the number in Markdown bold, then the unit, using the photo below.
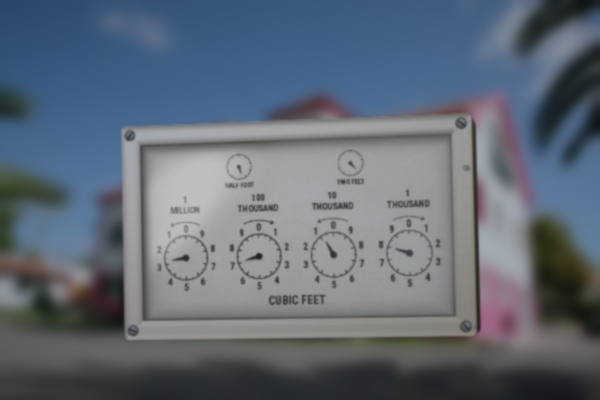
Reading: **270800** ft³
